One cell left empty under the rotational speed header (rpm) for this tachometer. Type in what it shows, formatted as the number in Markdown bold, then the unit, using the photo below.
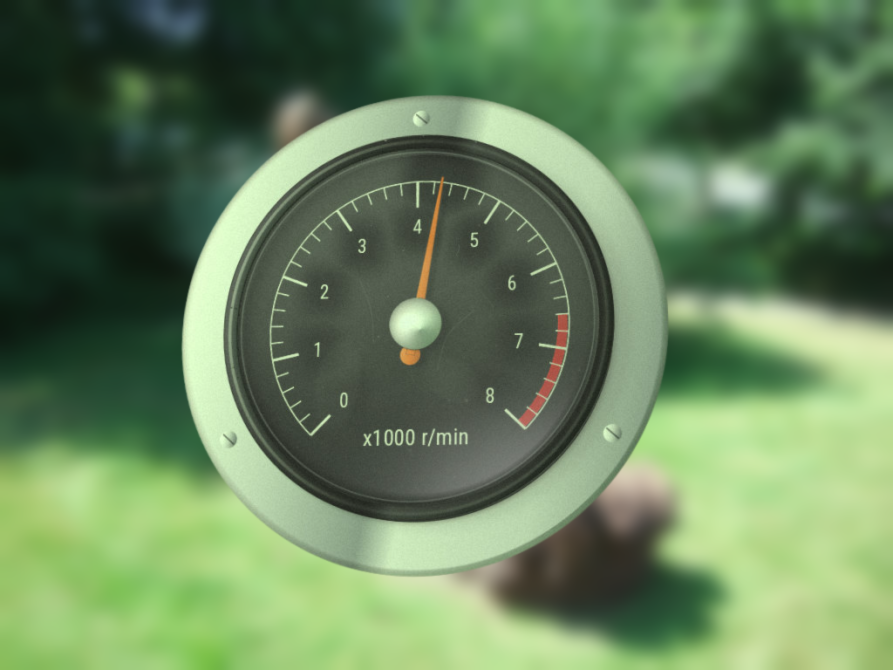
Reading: **4300** rpm
